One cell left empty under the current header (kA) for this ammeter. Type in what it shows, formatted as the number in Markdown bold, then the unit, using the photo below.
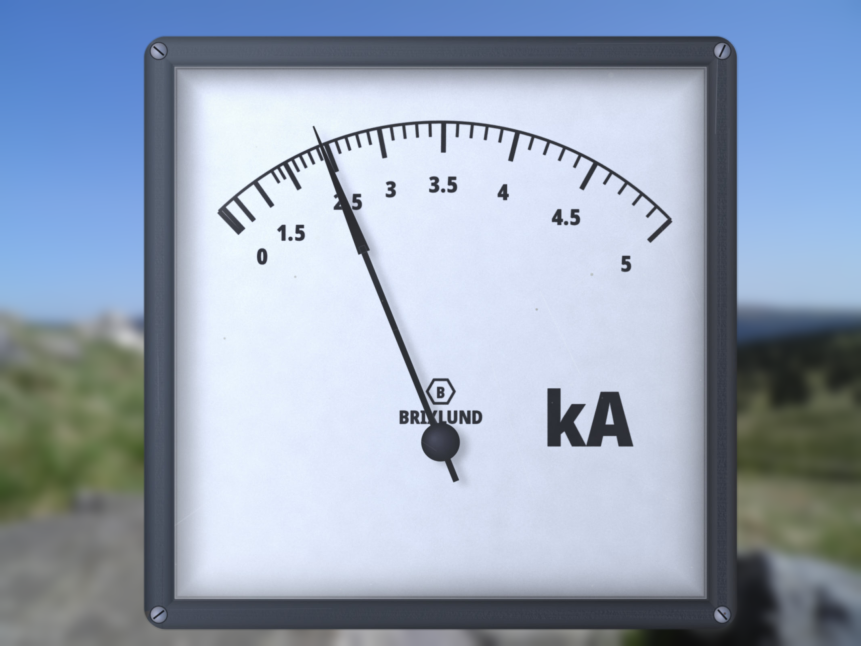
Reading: **2.45** kA
